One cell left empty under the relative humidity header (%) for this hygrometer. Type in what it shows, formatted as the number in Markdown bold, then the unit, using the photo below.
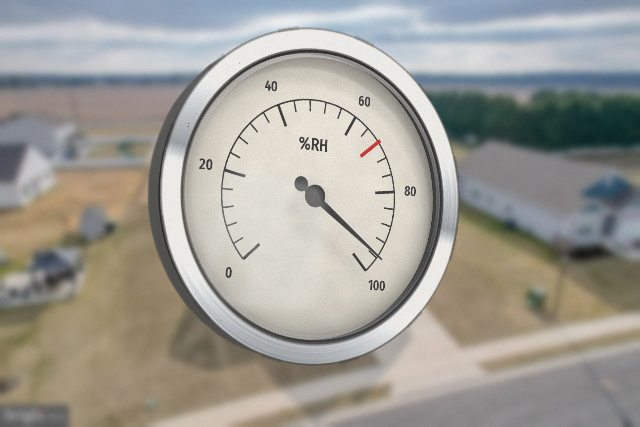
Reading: **96** %
